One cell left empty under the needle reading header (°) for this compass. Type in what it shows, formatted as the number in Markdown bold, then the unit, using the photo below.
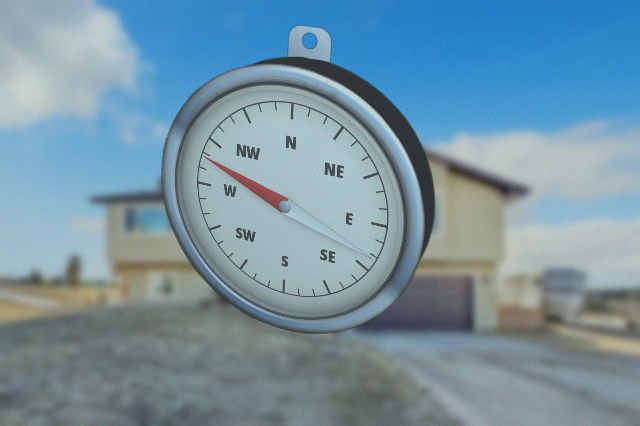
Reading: **290** °
